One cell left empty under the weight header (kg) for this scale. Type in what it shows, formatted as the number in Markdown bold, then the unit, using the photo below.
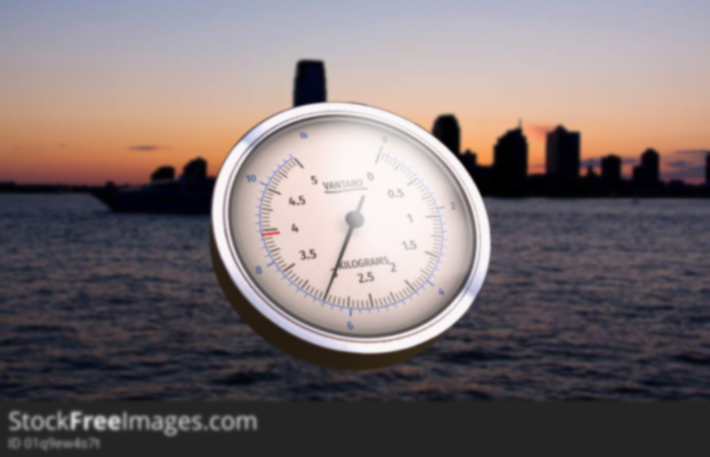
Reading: **3** kg
